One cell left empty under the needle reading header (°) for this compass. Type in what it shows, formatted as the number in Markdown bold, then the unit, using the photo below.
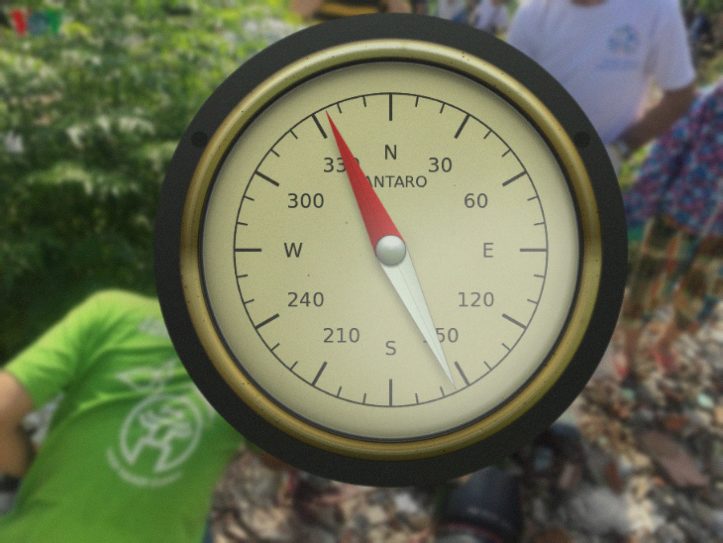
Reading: **335** °
